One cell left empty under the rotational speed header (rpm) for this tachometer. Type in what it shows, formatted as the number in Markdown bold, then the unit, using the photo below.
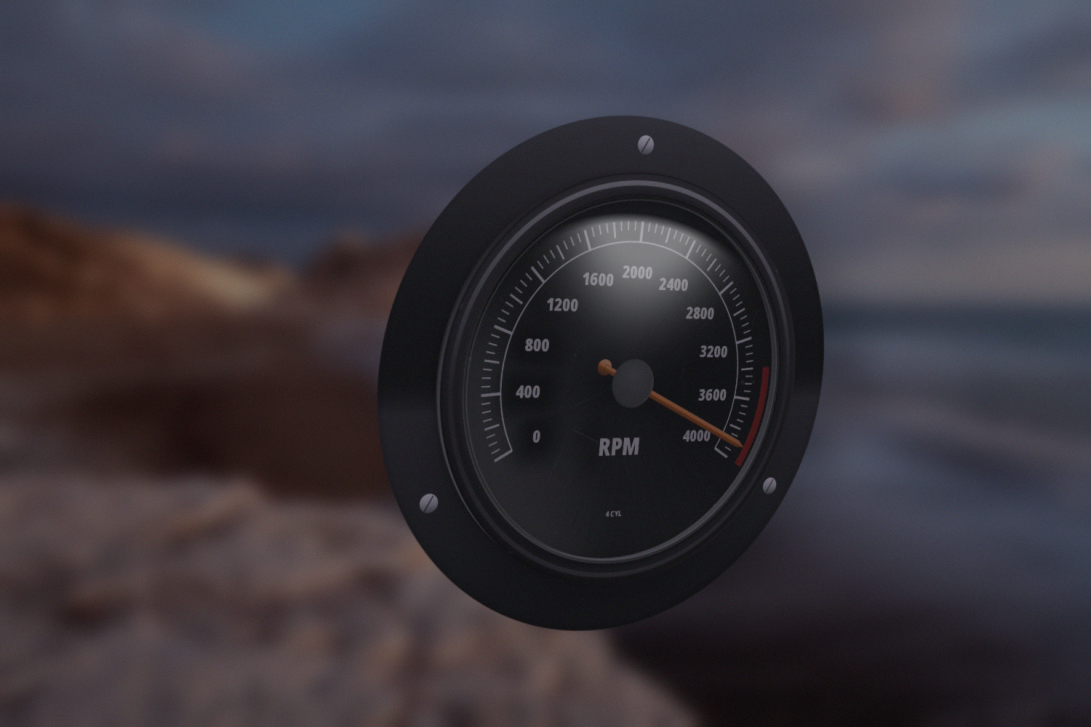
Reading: **3900** rpm
